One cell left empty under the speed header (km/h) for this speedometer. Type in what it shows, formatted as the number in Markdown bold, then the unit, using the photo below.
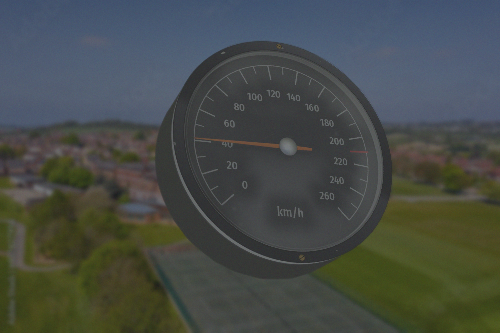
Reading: **40** km/h
